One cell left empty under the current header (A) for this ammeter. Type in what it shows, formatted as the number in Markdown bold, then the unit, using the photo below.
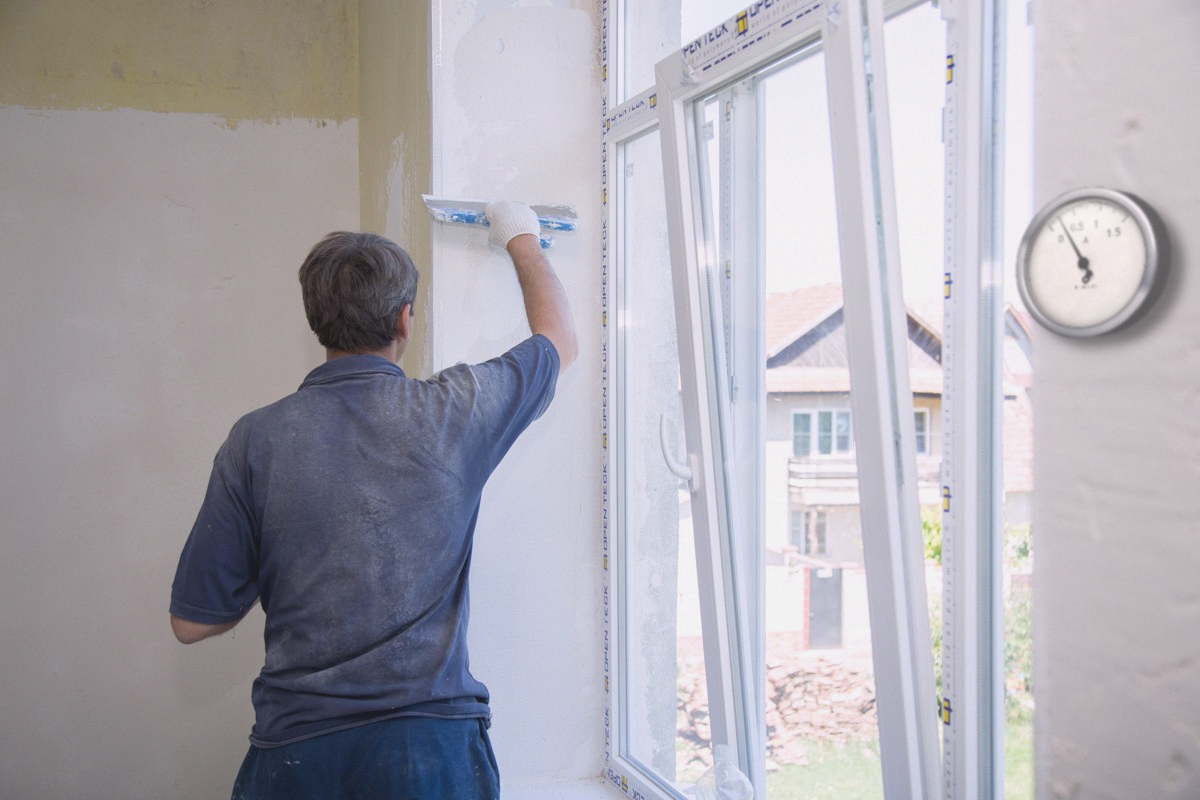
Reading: **0.25** A
